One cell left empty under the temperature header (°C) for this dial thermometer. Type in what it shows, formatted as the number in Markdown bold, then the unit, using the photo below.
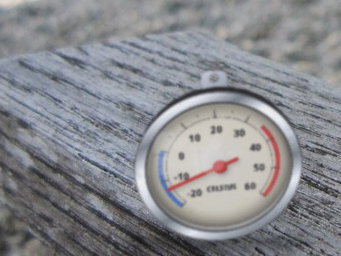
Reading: **-12.5** °C
